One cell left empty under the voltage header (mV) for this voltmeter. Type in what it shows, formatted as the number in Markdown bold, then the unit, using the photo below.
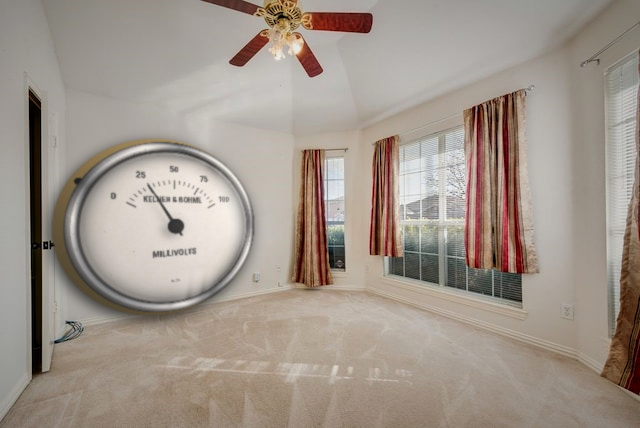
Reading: **25** mV
